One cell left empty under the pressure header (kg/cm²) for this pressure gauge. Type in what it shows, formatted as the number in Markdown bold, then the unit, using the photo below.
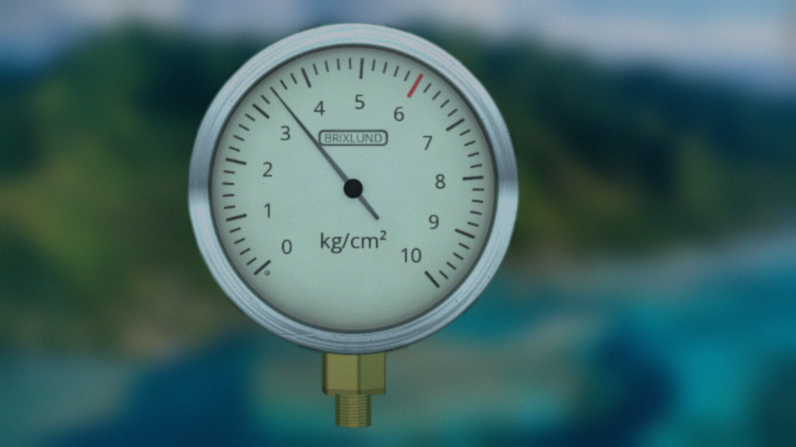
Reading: **3.4** kg/cm²
